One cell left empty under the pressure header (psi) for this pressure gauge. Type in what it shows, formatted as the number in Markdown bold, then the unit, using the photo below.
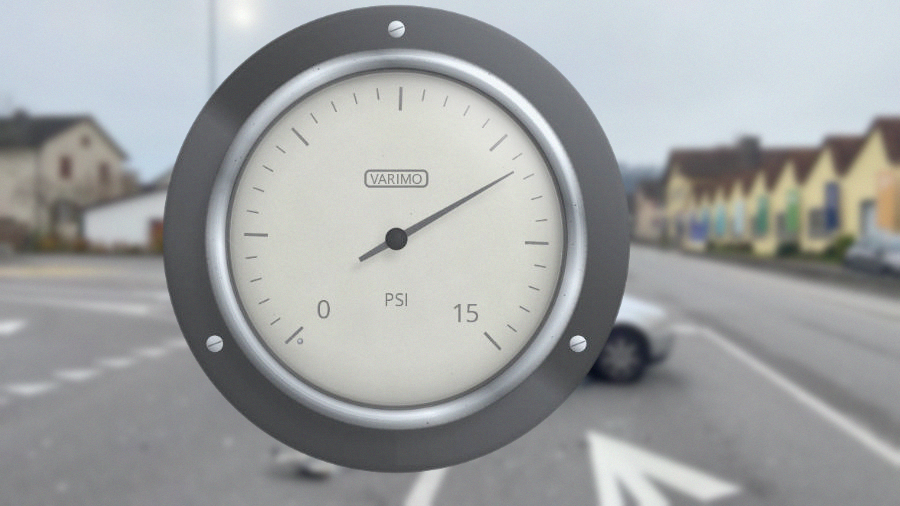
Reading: **10.75** psi
